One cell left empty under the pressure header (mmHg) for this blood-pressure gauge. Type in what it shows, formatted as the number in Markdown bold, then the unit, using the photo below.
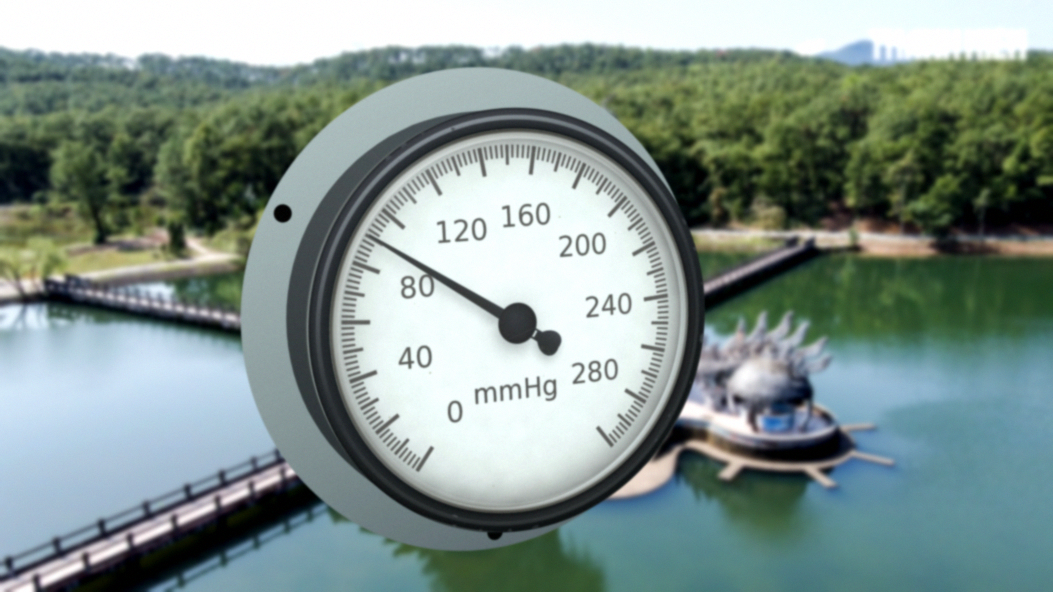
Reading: **90** mmHg
